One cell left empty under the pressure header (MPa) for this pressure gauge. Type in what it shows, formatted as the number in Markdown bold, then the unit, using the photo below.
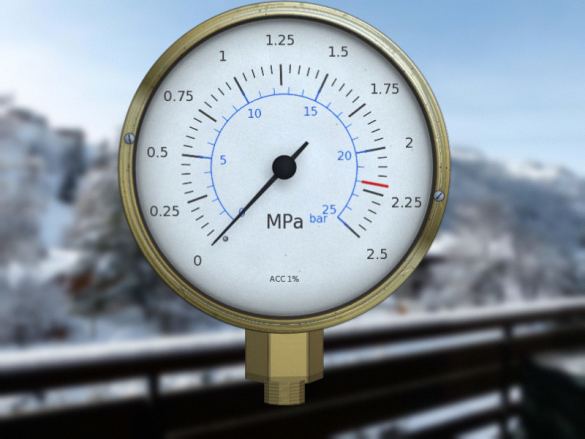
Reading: **0** MPa
